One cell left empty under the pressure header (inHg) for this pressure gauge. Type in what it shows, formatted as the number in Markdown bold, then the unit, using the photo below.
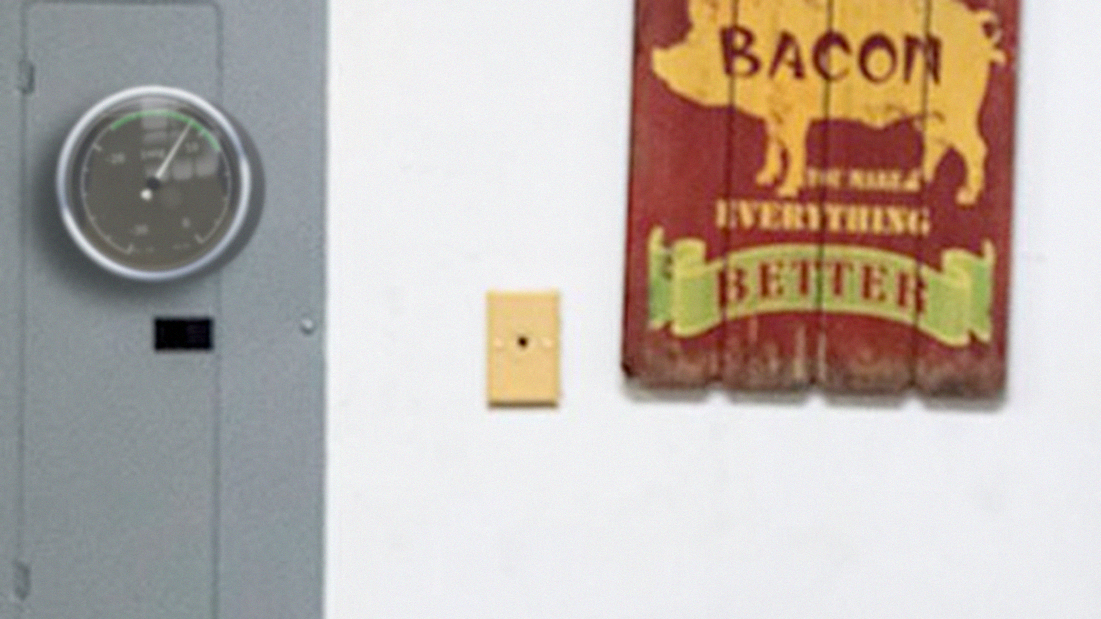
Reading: **-11** inHg
